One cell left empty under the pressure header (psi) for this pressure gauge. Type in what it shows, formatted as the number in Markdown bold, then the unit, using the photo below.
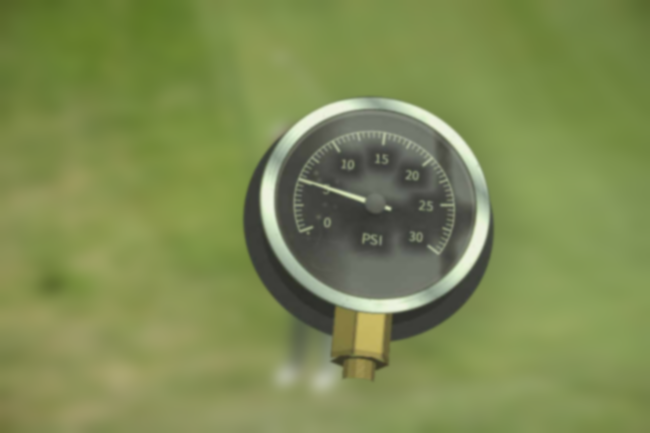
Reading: **5** psi
